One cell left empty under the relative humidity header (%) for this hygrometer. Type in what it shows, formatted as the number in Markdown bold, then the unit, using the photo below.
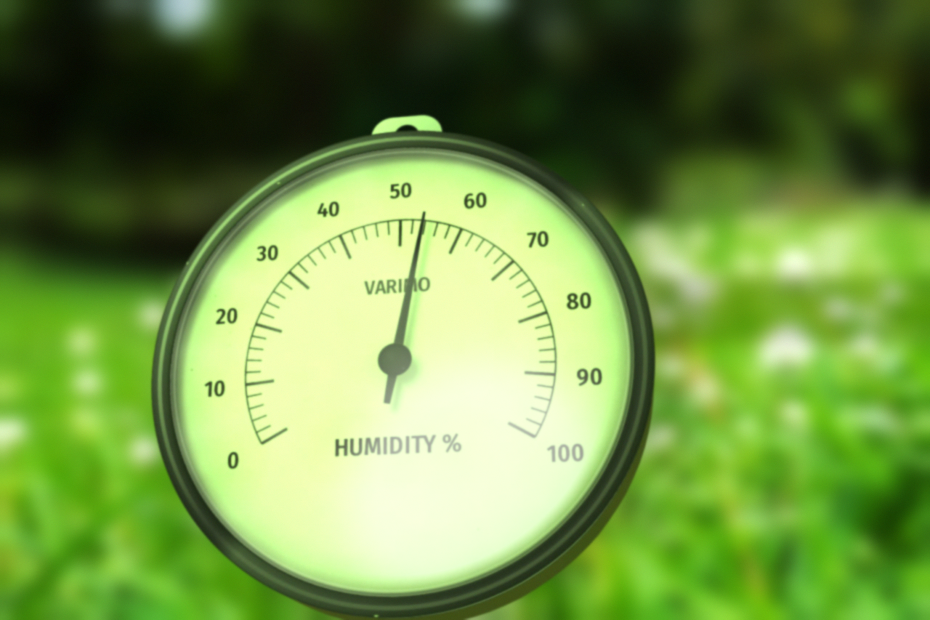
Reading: **54** %
